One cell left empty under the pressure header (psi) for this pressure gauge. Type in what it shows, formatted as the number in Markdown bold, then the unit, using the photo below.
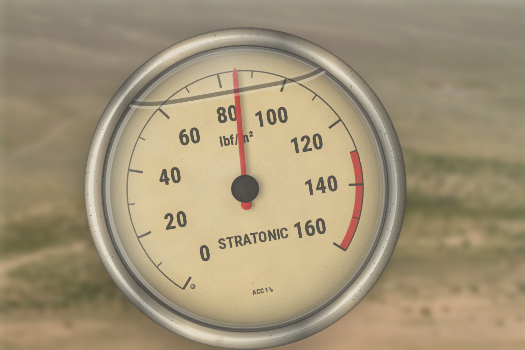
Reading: **85** psi
